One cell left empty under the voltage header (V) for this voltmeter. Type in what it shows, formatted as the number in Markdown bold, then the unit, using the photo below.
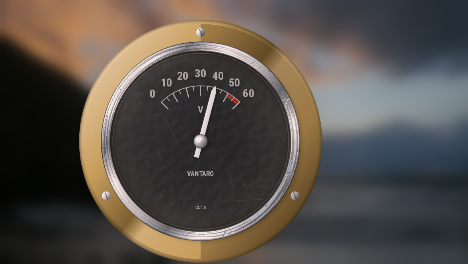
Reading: **40** V
